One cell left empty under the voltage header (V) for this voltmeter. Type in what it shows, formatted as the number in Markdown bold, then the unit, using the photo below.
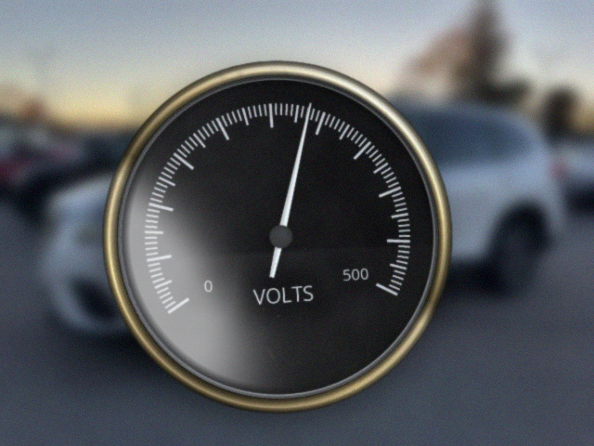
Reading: **285** V
